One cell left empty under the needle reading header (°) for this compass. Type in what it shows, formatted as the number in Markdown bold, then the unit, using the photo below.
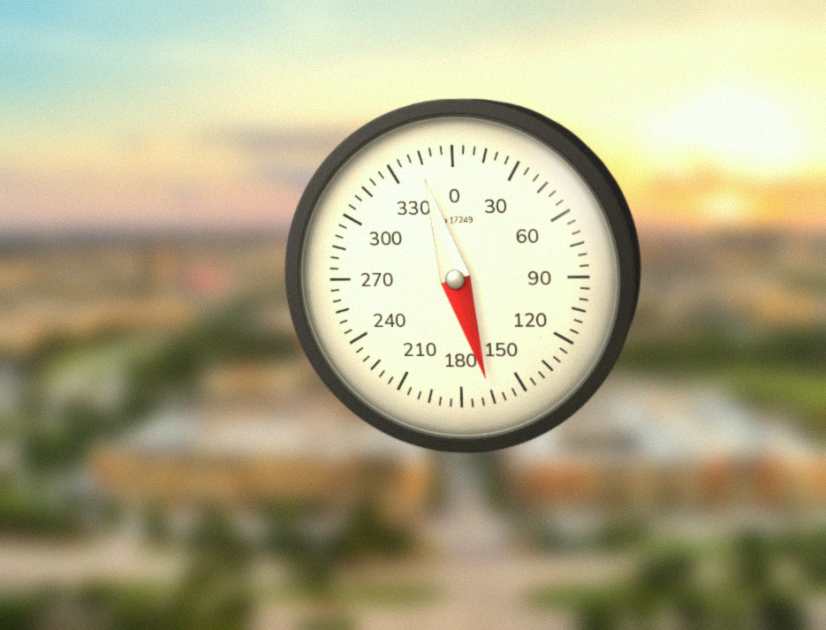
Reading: **165** °
